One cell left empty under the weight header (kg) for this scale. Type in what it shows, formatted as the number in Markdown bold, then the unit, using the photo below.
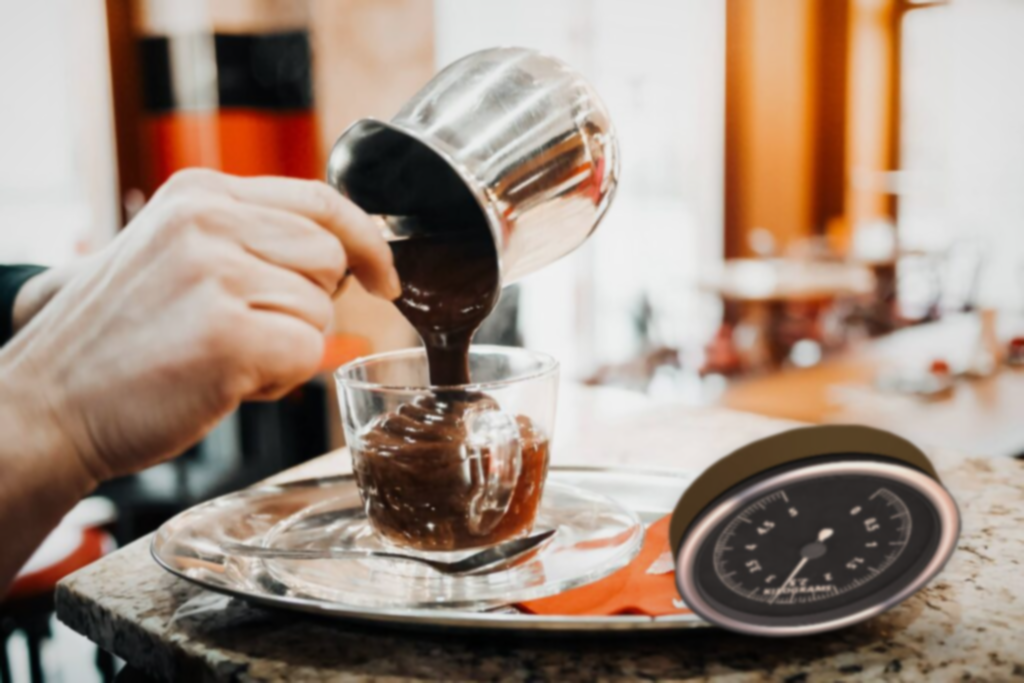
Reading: **2.75** kg
